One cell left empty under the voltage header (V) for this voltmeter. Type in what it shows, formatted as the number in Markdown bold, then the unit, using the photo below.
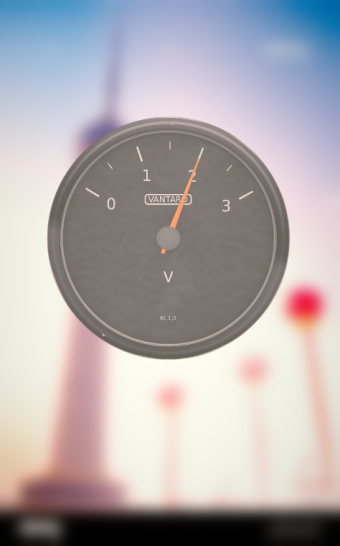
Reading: **2** V
